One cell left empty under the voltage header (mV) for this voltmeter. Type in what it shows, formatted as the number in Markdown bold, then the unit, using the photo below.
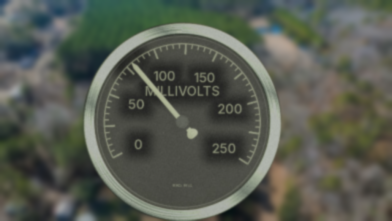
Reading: **80** mV
